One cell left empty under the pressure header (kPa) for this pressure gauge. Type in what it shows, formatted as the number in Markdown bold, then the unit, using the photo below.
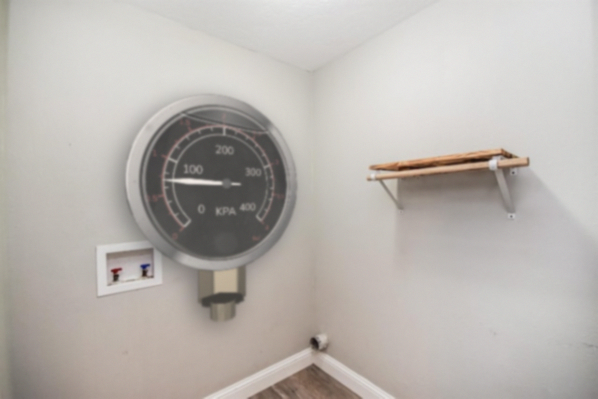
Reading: **70** kPa
